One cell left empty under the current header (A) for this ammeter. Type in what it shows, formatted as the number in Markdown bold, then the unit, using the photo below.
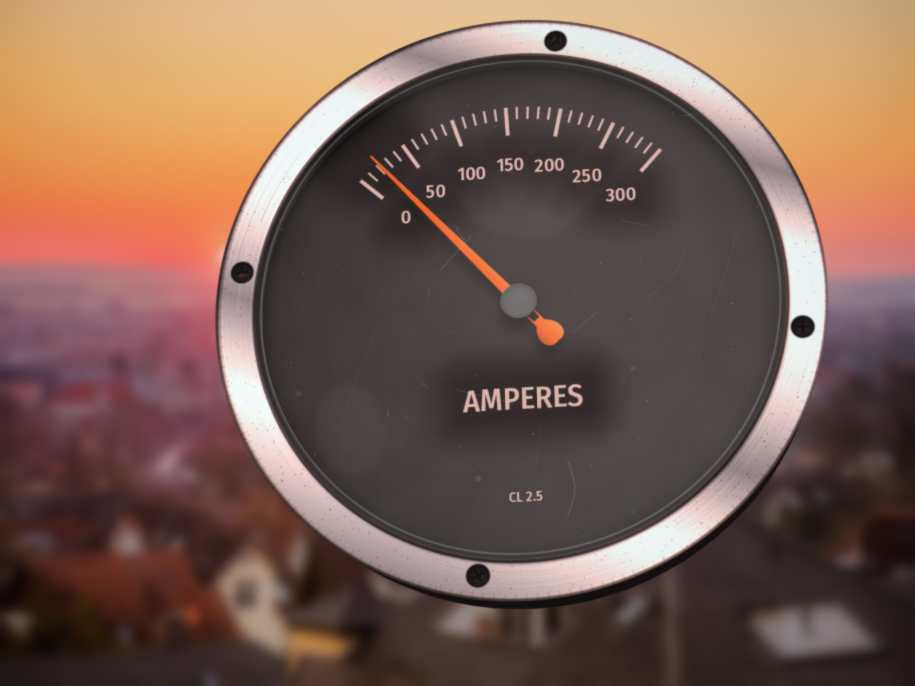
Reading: **20** A
